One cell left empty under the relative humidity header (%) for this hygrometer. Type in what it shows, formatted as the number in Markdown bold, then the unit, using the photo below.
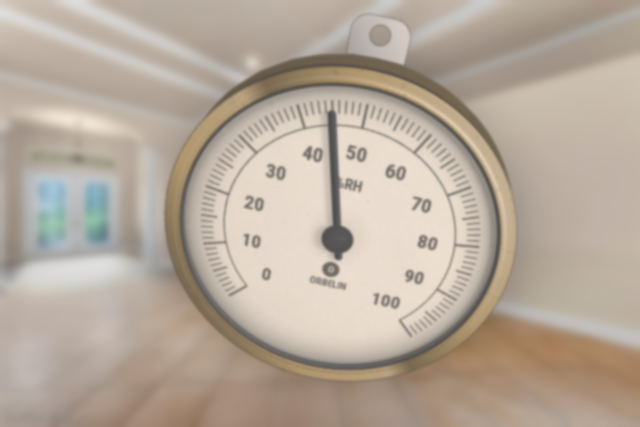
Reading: **45** %
